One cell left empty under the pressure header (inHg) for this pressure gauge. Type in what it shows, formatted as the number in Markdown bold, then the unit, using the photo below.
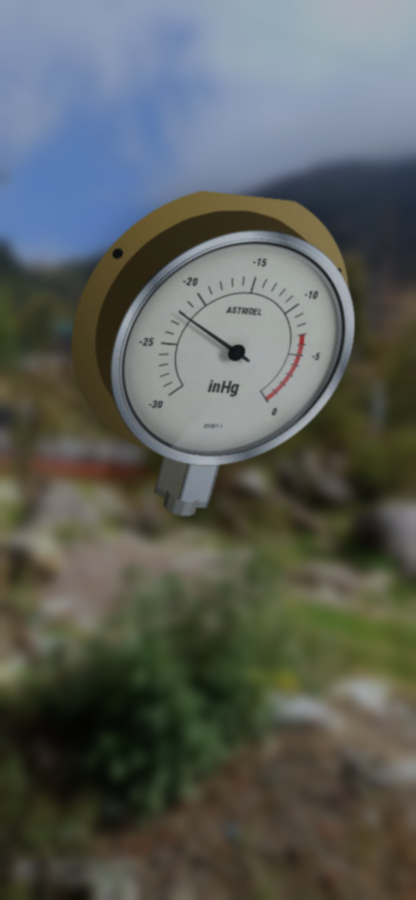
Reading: **-22** inHg
